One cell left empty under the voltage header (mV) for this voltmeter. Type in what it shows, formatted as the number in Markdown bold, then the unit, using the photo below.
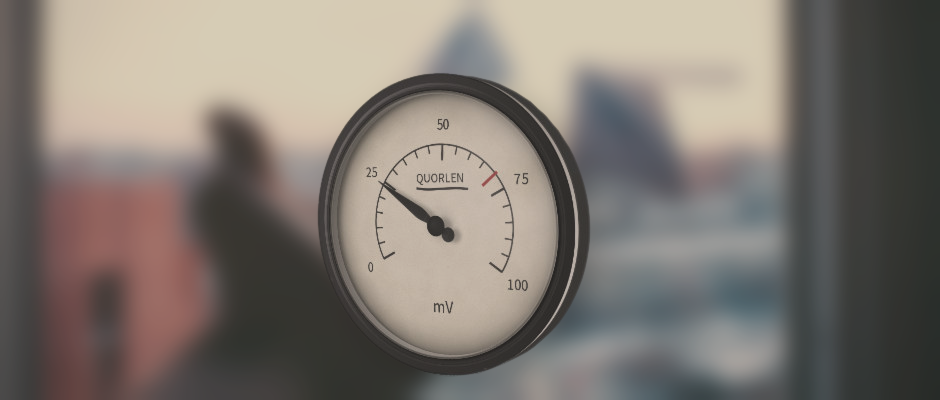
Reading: **25** mV
